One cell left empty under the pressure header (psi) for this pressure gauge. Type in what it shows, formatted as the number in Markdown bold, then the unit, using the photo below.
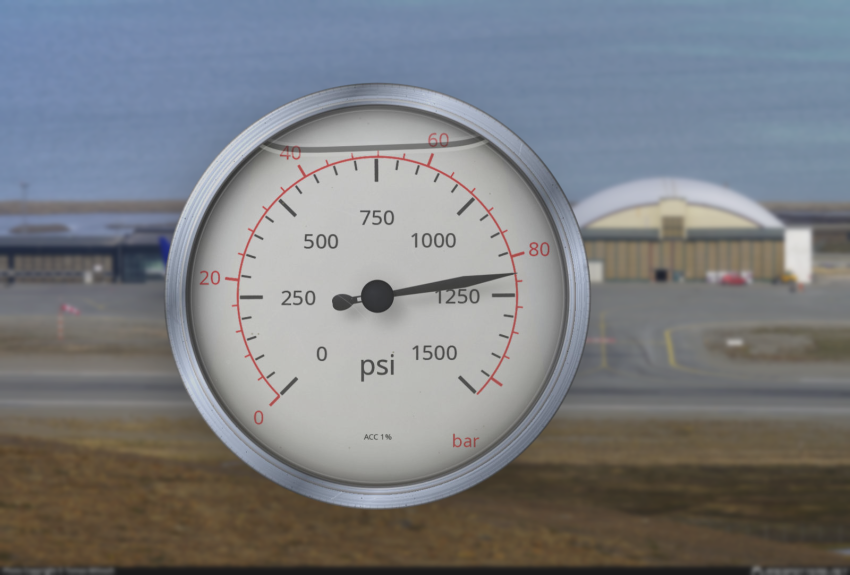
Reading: **1200** psi
